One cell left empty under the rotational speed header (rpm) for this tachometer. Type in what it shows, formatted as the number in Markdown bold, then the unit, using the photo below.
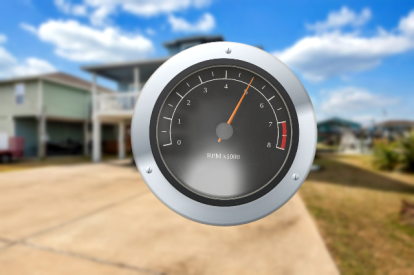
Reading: **5000** rpm
